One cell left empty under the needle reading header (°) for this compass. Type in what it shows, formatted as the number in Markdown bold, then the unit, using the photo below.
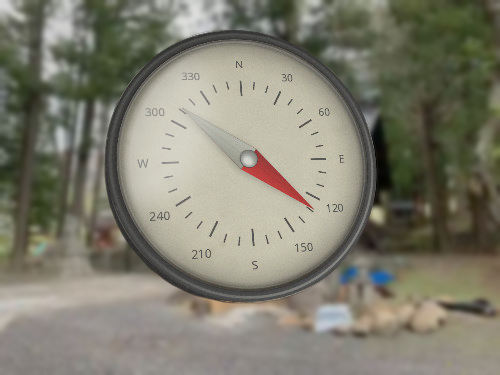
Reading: **130** °
